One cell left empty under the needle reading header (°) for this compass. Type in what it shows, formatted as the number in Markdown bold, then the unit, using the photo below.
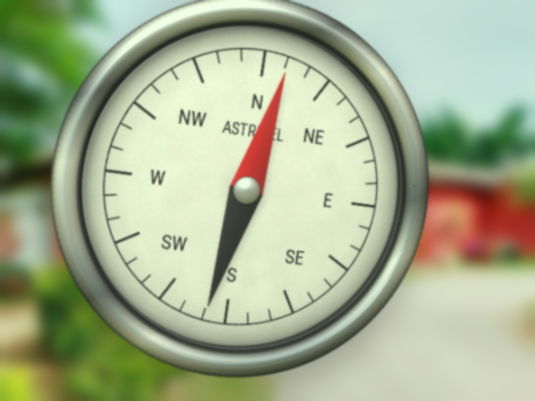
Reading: **10** °
